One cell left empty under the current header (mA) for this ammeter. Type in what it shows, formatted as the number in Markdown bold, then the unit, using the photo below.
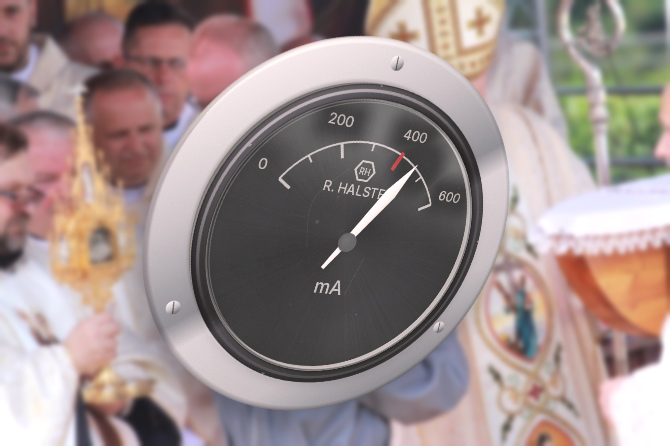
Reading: **450** mA
